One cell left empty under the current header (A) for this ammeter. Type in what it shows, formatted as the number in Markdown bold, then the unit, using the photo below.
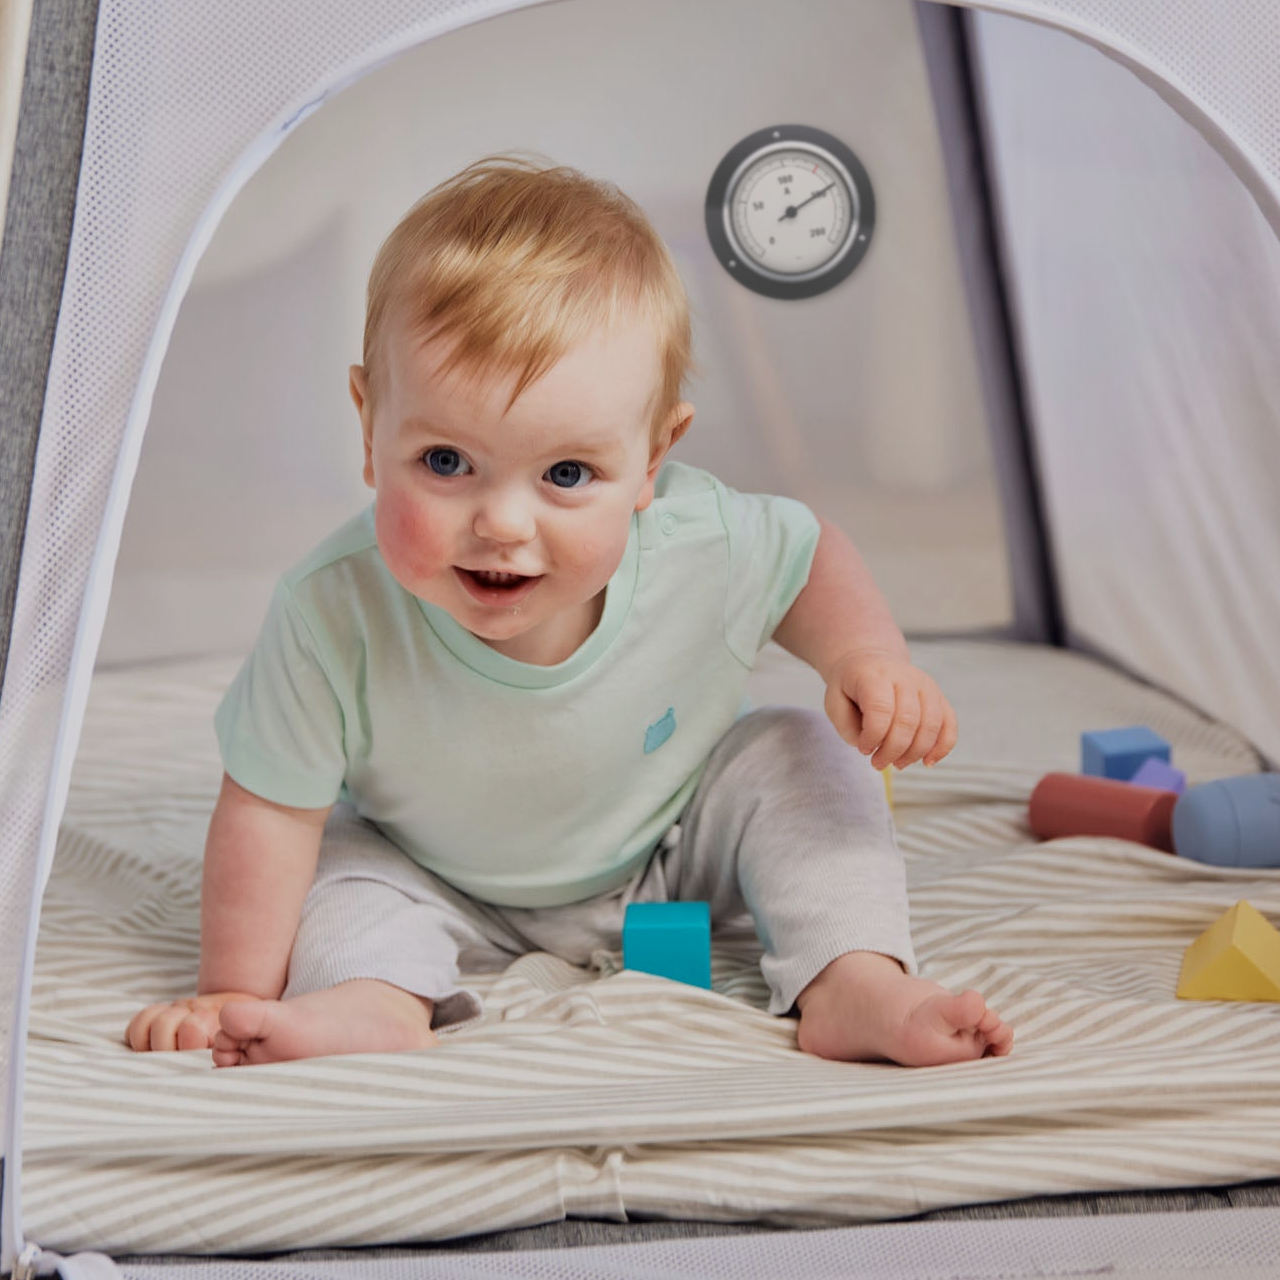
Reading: **150** A
